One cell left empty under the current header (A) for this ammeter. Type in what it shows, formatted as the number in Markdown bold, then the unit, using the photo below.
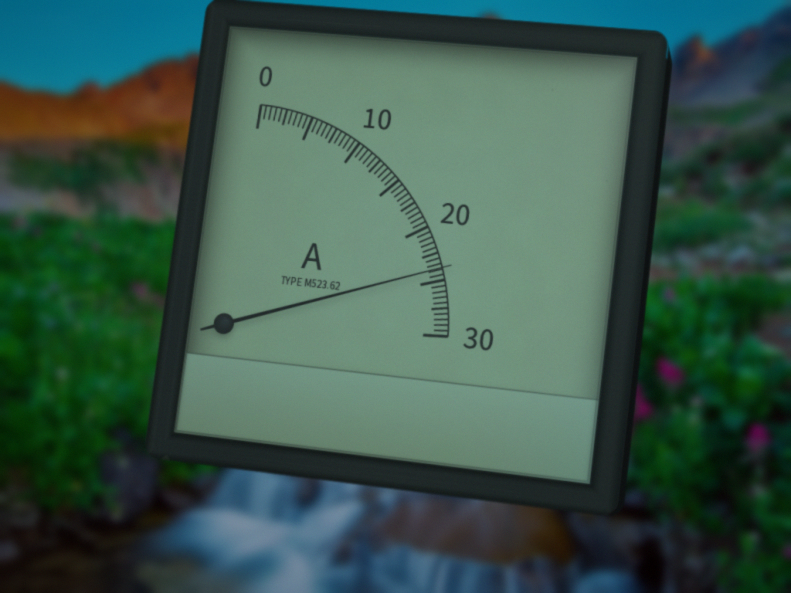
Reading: **24** A
